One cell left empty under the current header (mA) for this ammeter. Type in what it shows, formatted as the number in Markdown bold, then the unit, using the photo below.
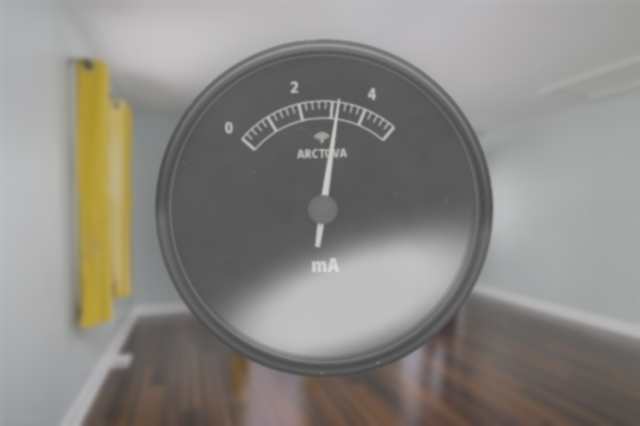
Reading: **3.2** mA
